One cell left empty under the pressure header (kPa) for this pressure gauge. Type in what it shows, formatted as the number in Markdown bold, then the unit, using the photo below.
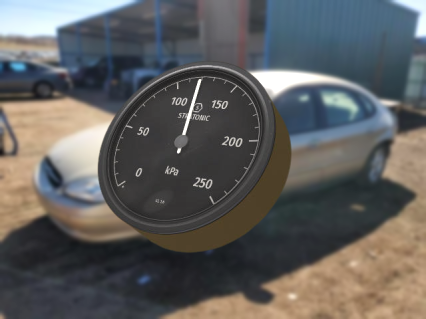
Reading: **120** kPa
